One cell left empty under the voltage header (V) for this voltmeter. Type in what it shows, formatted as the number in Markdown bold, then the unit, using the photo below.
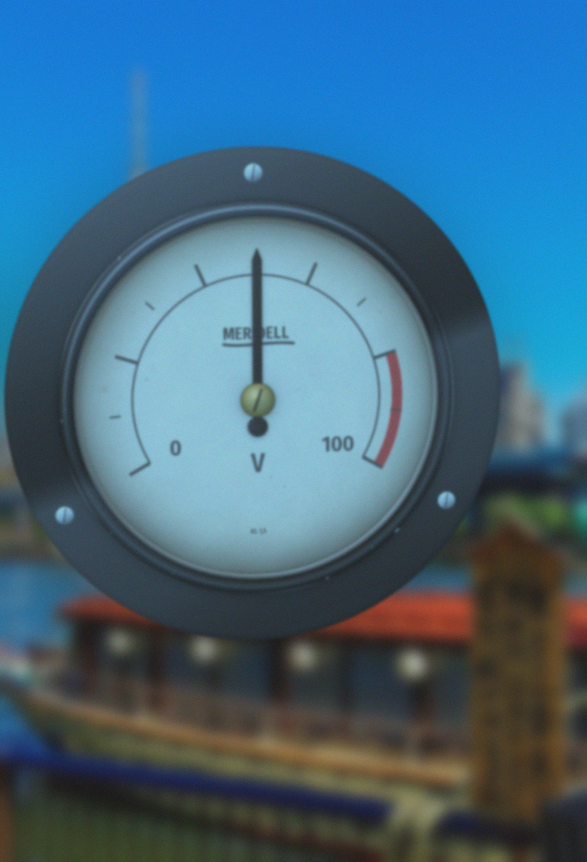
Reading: **50** V
